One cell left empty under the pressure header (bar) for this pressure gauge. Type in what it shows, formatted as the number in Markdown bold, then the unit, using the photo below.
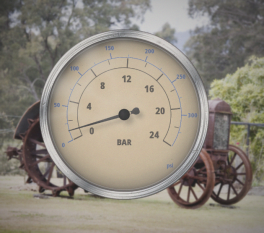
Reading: **1** bar
